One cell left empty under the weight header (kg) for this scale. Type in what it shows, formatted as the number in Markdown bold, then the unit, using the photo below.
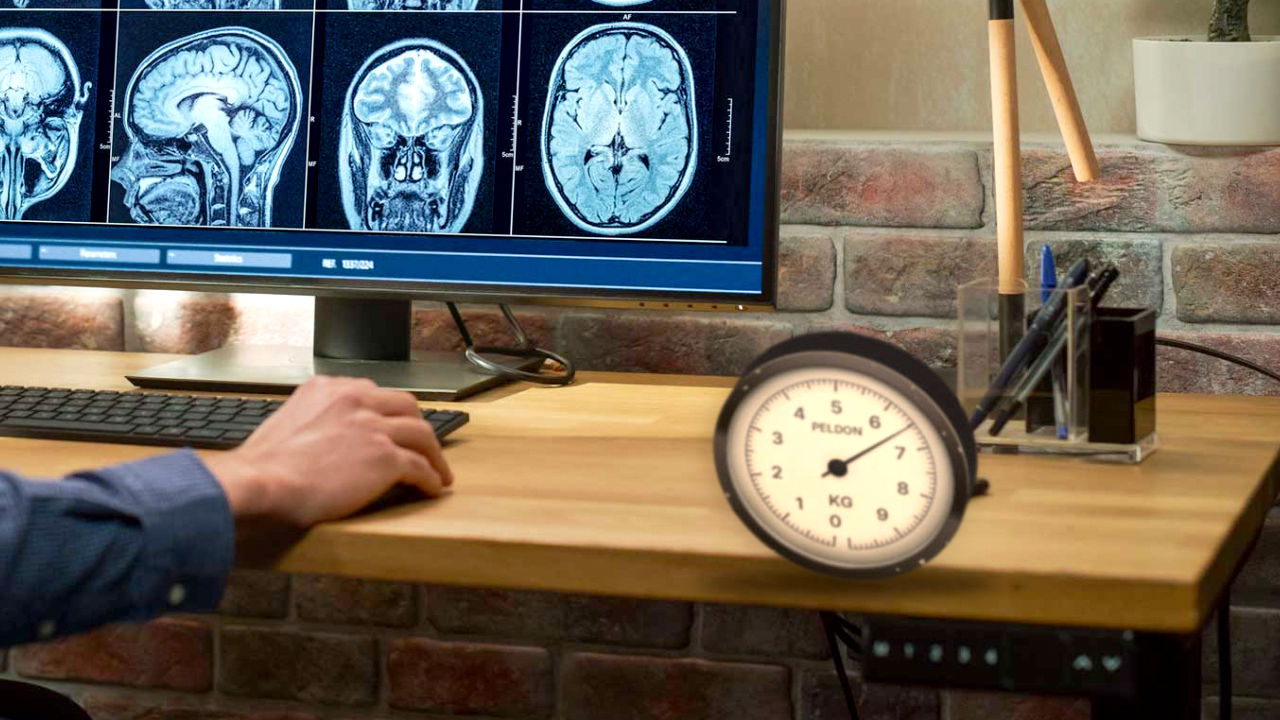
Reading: **6.5** kg
